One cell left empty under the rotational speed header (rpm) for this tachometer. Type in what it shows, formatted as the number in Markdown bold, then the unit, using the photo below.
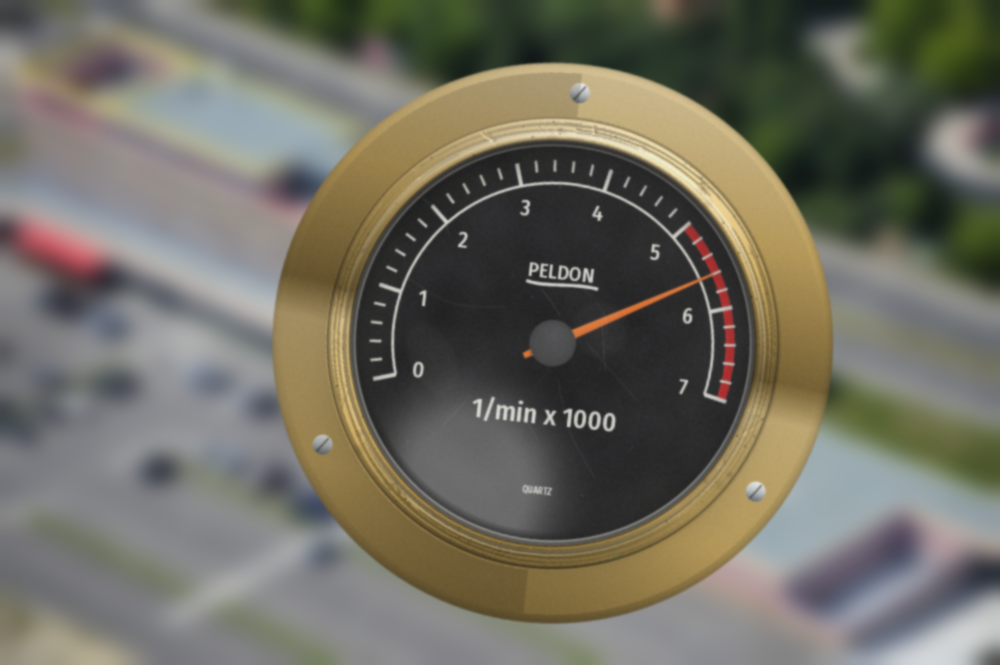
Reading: **5600** rpm
